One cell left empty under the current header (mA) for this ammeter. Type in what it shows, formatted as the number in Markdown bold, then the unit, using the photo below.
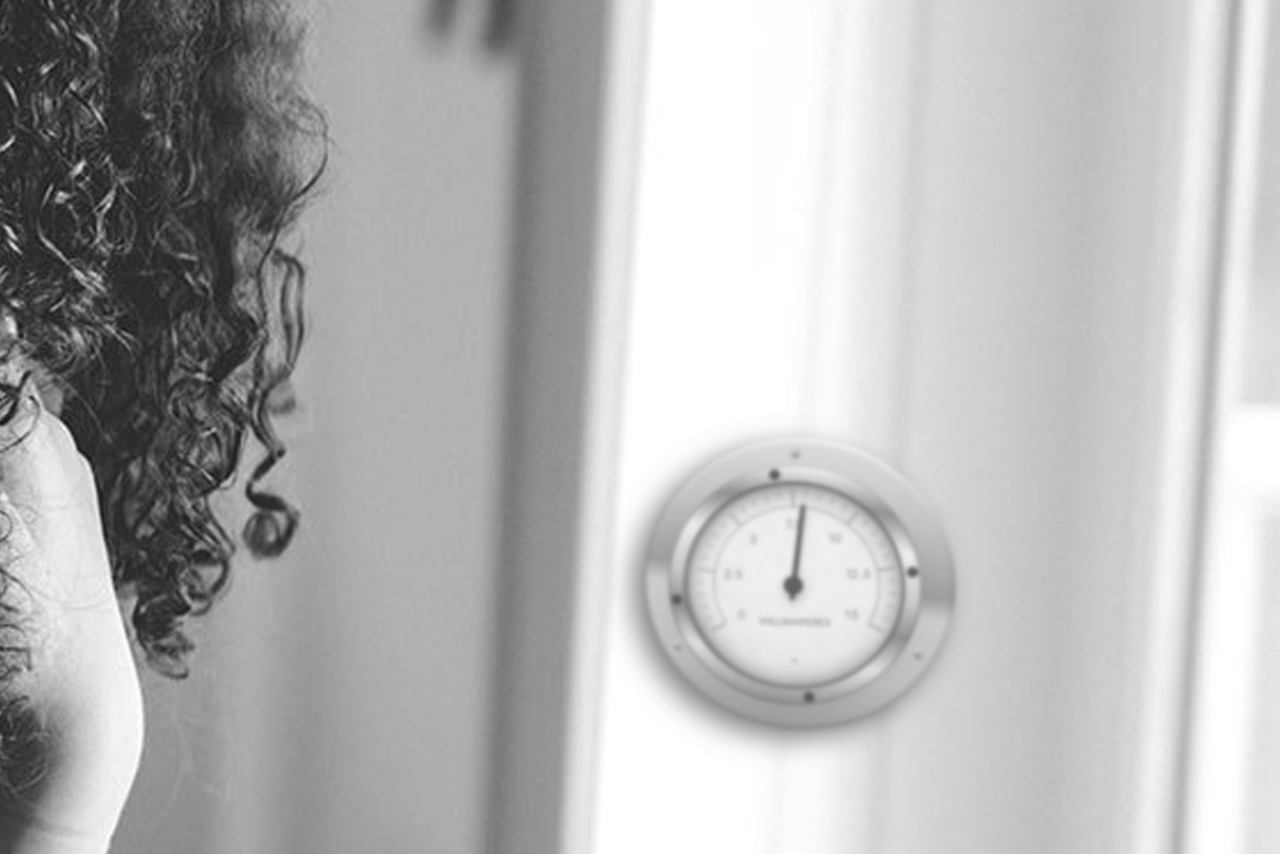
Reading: **8** mA
